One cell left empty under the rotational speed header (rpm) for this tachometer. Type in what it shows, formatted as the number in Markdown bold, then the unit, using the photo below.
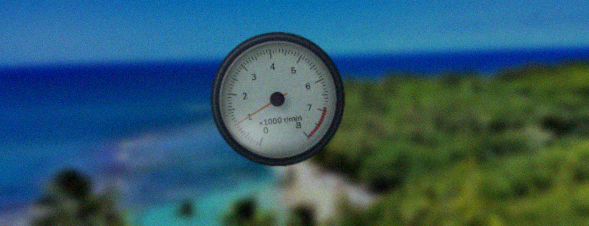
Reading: **1000** rpm
